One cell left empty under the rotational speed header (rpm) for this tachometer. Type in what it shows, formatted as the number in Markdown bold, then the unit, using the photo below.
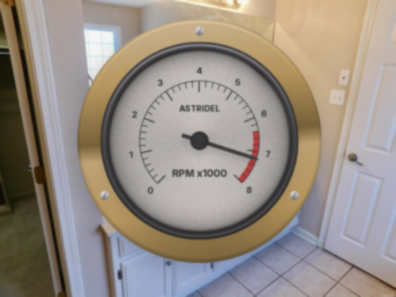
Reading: **7200** rpm
